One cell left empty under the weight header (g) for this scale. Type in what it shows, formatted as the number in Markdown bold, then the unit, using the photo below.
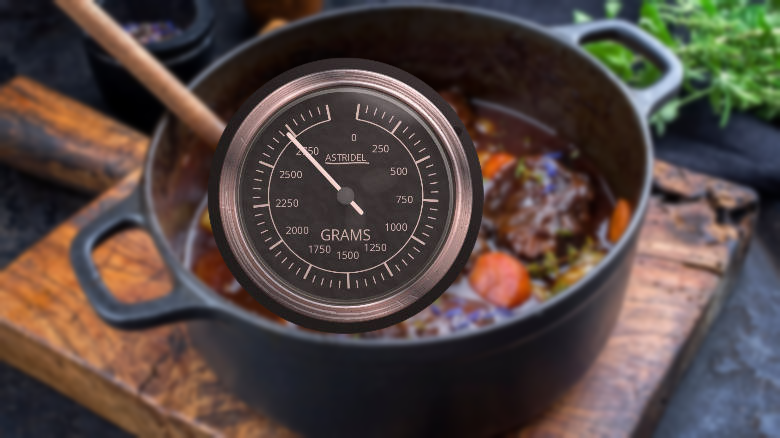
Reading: **2725** g
